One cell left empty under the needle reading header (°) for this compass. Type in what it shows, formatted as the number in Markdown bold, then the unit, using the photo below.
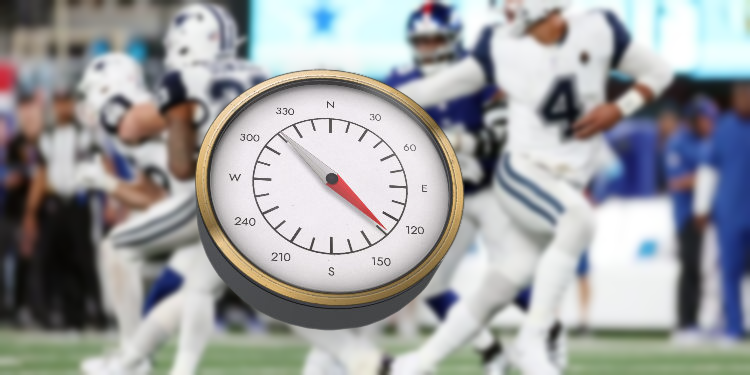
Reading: **135** °
